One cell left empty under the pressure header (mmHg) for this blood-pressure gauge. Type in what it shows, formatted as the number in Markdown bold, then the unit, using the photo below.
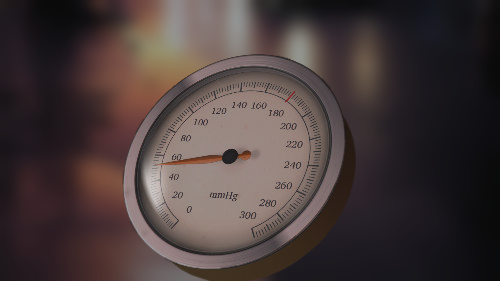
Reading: **50** mmHg
